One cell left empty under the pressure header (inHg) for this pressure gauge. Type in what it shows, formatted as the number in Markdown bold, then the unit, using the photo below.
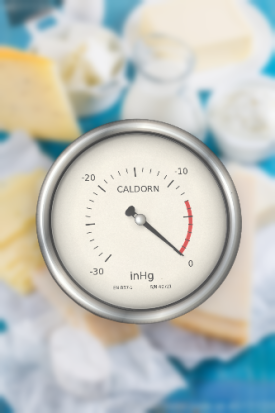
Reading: **0** inHg
